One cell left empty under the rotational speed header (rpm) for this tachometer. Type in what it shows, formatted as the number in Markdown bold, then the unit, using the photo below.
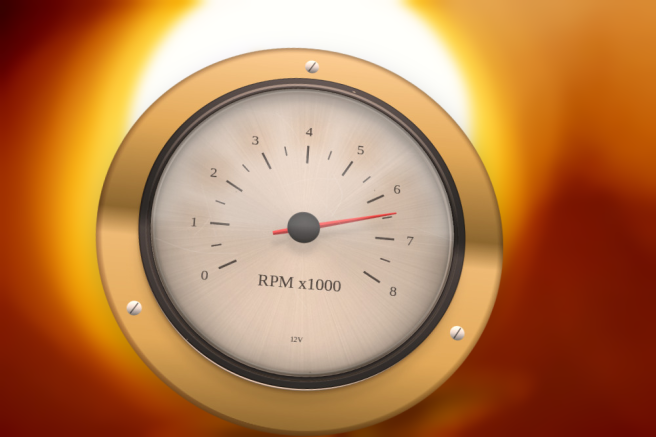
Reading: **6500** rpm
